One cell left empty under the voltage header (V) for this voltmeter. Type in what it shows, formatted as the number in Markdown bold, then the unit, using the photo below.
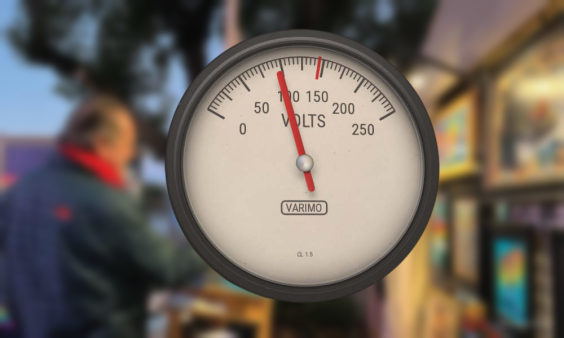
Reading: **95** V
